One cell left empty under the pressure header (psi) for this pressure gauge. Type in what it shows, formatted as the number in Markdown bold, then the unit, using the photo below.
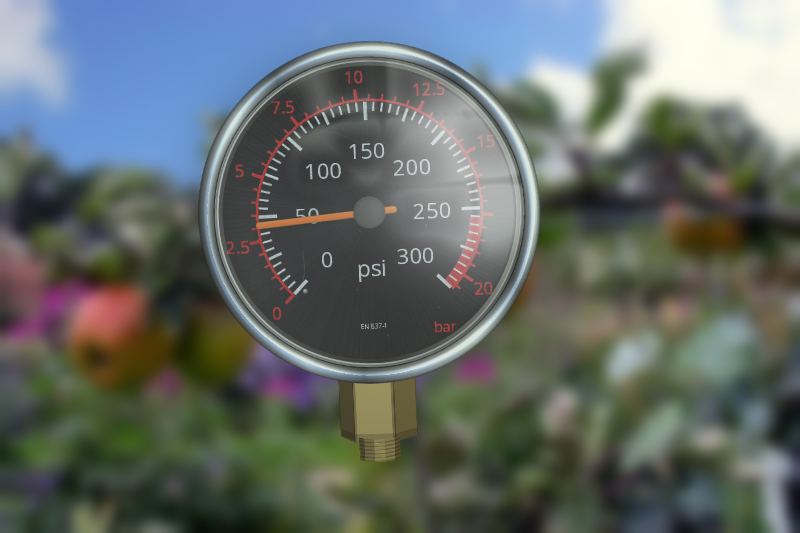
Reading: **45** psi
